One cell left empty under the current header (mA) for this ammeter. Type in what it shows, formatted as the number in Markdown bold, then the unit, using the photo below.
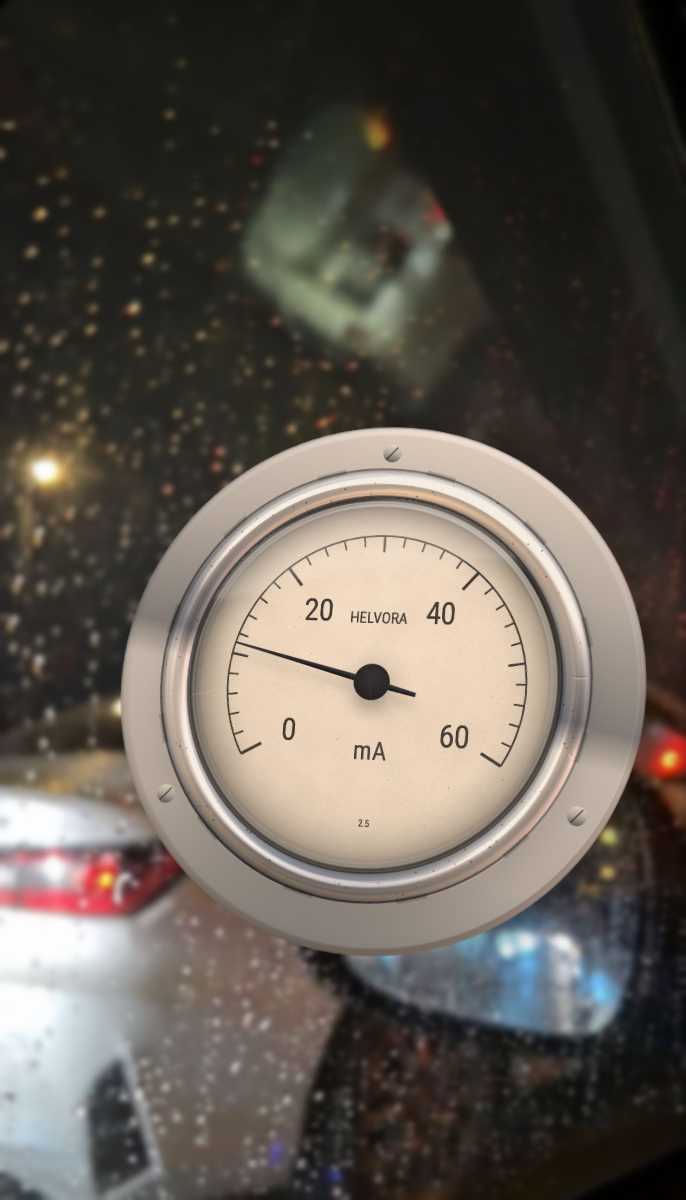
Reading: **11** mA
